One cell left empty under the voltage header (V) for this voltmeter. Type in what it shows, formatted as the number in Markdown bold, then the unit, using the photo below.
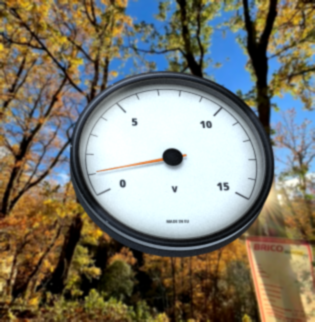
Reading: **1** V
